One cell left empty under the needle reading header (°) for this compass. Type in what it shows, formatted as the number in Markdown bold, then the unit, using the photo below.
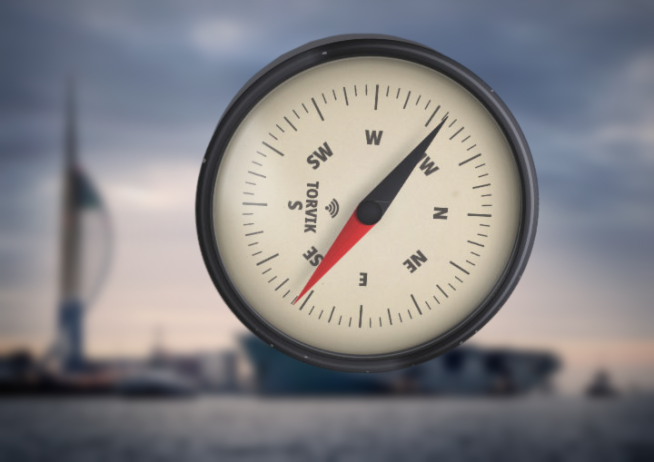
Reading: **125** °
